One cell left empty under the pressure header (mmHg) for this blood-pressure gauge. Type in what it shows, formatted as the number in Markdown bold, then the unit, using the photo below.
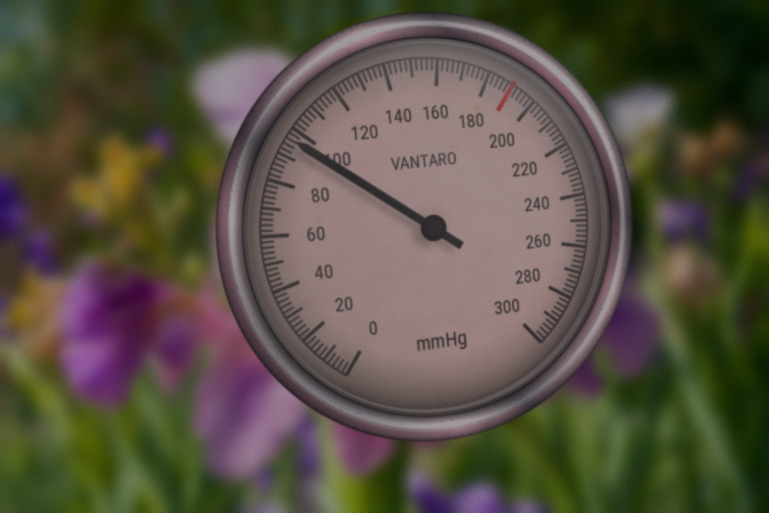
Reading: **96** mmHg
